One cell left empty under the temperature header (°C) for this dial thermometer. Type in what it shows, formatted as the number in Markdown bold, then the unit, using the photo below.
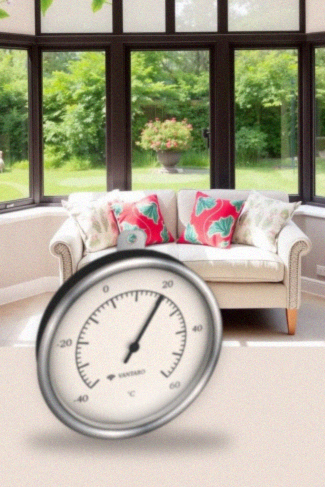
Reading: **20** °C
